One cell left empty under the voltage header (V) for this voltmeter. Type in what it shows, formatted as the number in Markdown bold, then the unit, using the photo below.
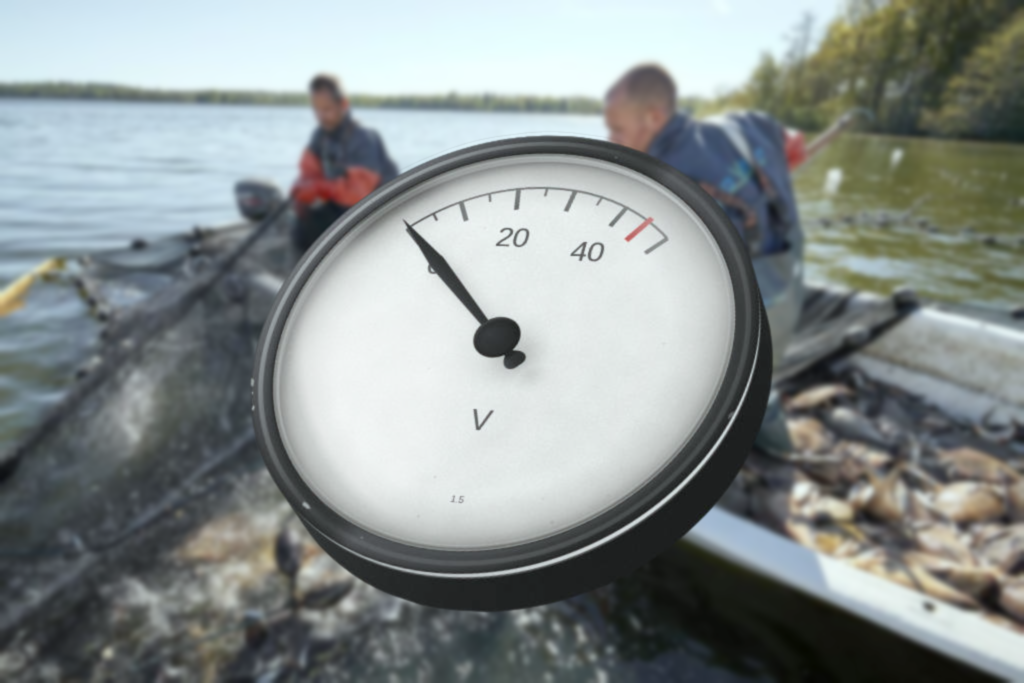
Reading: **0** V
